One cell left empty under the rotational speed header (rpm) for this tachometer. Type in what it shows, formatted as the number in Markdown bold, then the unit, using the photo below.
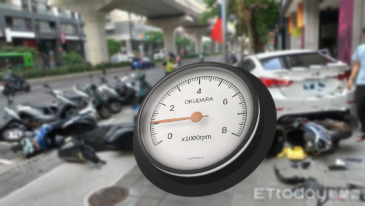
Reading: **1000** rpm
